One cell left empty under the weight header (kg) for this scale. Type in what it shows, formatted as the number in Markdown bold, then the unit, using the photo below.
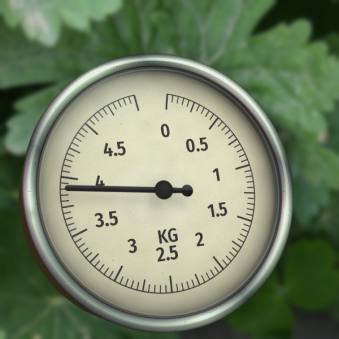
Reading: **3.9** kg
